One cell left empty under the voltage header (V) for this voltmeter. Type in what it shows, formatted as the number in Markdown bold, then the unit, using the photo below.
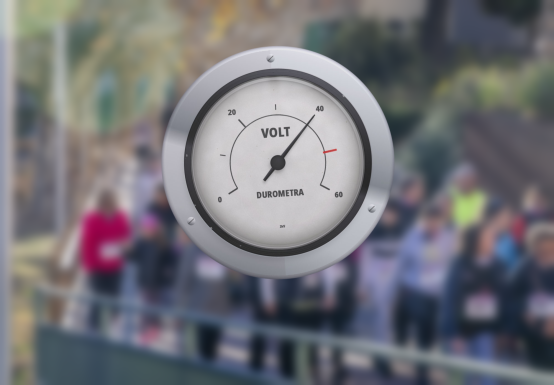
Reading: **40** V
